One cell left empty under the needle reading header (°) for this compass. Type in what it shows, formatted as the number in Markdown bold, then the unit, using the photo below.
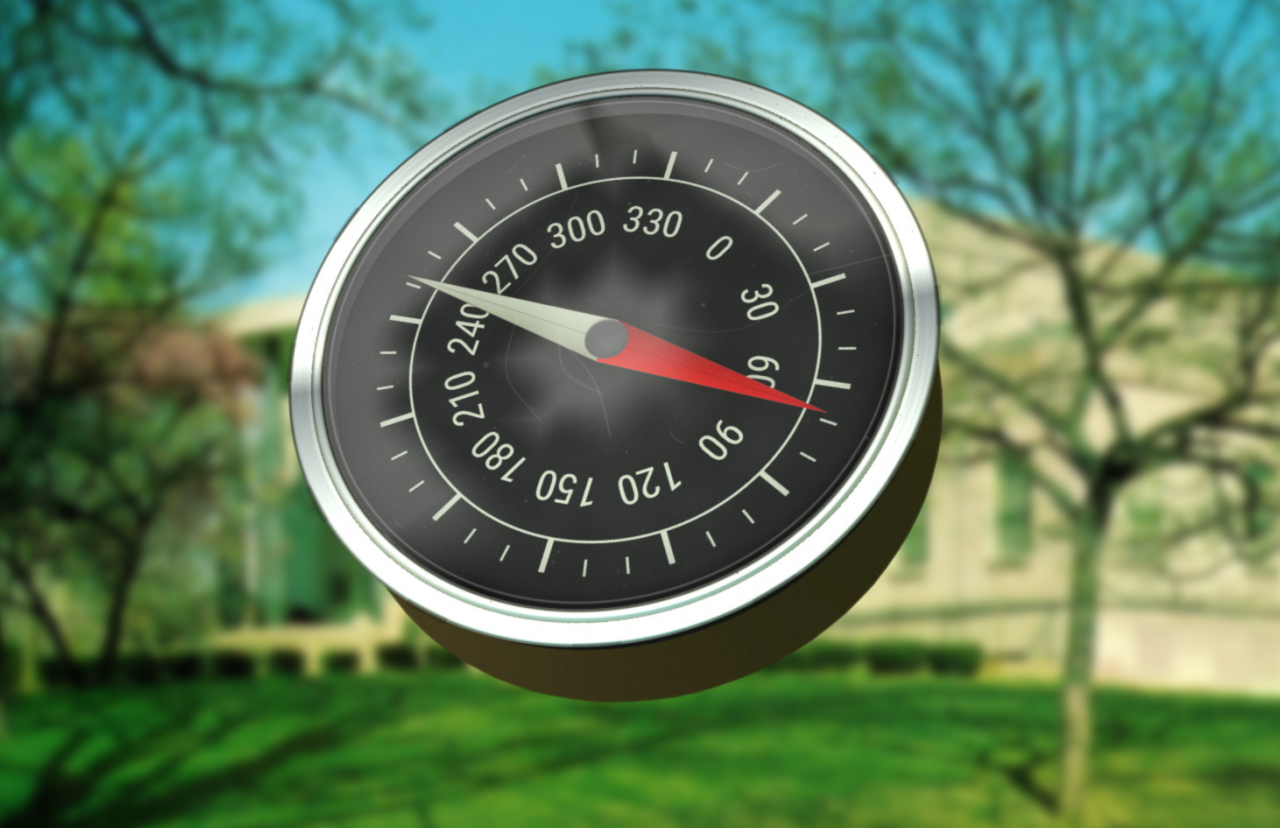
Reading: **70** °
